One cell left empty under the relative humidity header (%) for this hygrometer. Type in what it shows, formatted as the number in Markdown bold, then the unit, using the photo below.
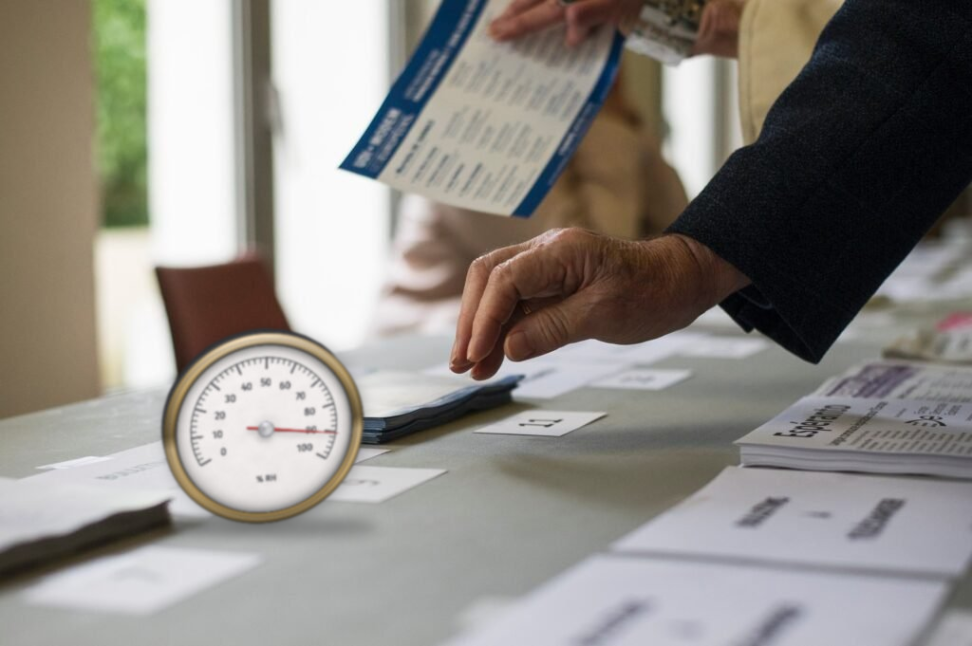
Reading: **90** %
